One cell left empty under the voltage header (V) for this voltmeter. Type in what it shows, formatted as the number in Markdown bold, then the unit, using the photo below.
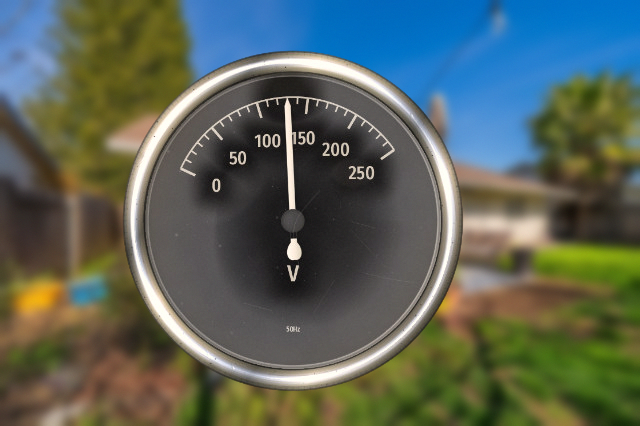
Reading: **130** V
